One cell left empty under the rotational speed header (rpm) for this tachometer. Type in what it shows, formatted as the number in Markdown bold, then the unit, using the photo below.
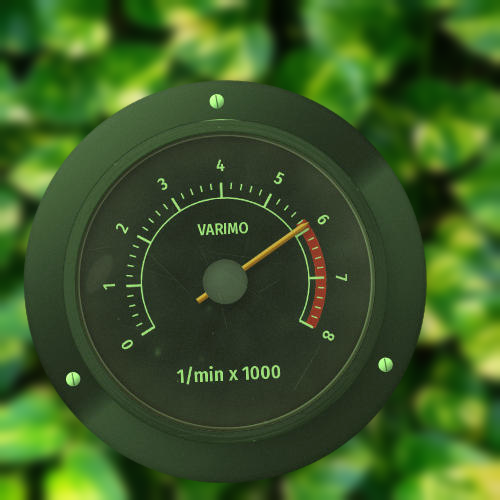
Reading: **5900** rpm
